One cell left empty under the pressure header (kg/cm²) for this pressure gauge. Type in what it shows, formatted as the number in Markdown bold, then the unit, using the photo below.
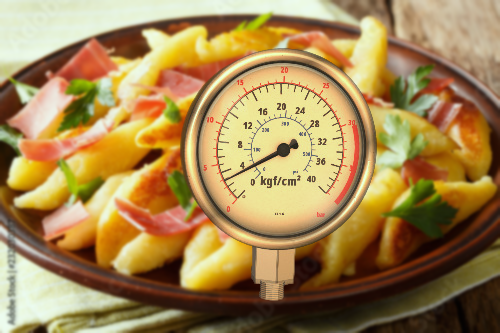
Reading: **3** kg/cm²
